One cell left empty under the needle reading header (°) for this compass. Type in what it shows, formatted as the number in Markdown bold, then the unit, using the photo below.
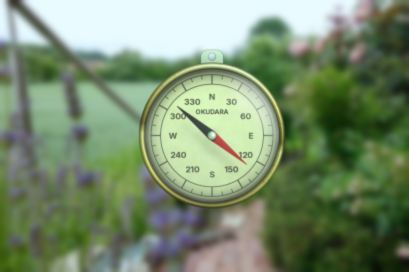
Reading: **130** °
